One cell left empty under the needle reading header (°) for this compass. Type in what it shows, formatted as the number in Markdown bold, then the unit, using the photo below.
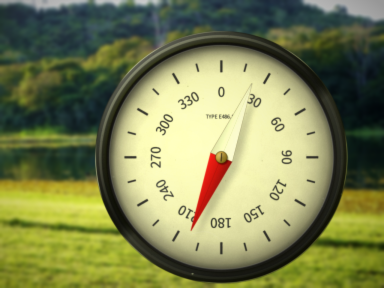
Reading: **202.5** °
